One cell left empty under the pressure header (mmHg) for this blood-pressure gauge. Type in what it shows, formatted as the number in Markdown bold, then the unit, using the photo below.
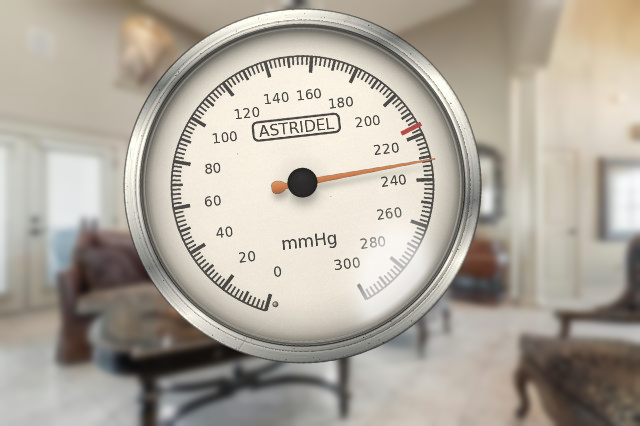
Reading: **232** mmHg
